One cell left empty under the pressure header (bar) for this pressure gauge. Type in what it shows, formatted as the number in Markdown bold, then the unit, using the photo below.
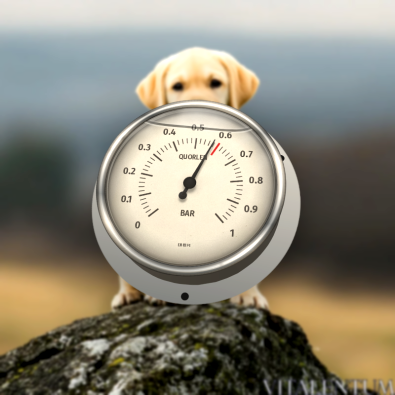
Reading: **0.58** bar
